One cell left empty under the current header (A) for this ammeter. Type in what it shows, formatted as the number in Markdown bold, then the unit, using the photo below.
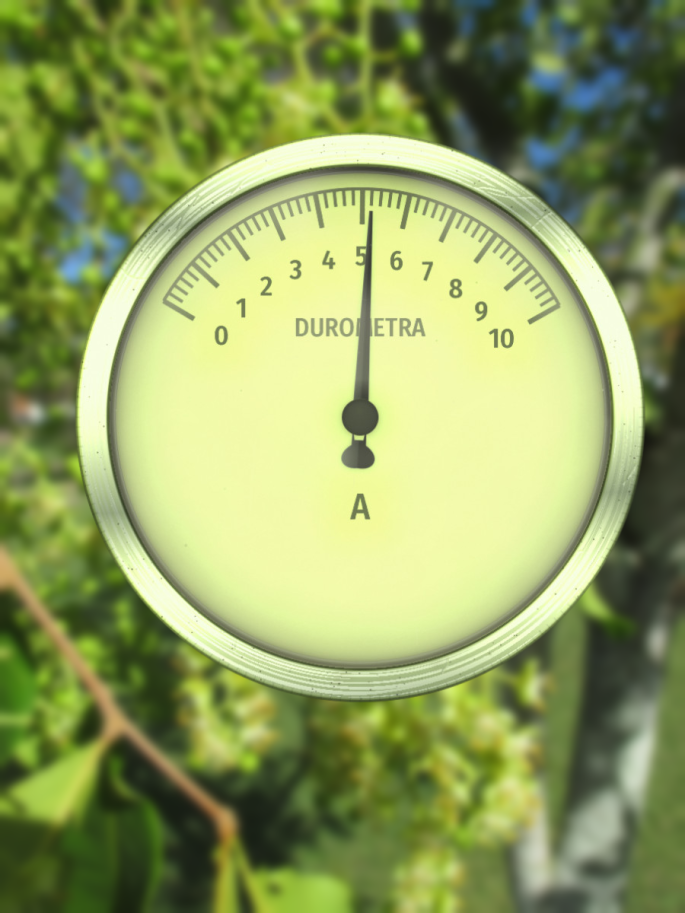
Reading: **5.2** A
